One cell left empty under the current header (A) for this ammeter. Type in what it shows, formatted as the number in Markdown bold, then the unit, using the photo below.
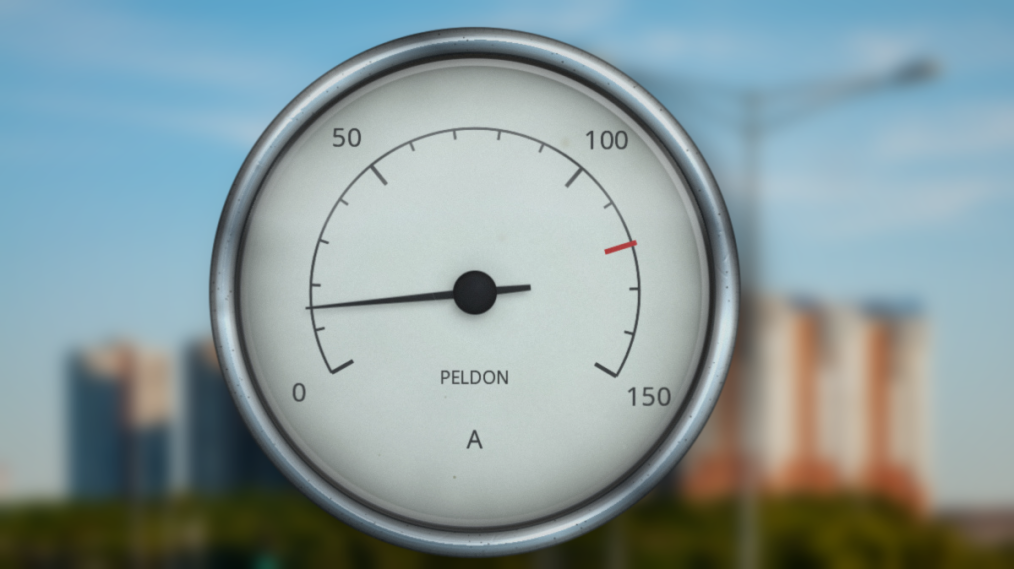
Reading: **15** A
